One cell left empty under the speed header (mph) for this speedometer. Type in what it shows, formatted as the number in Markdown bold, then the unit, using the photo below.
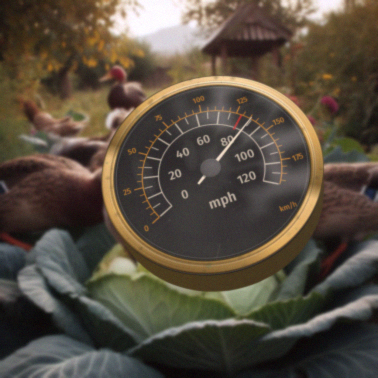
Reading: **85** mph
